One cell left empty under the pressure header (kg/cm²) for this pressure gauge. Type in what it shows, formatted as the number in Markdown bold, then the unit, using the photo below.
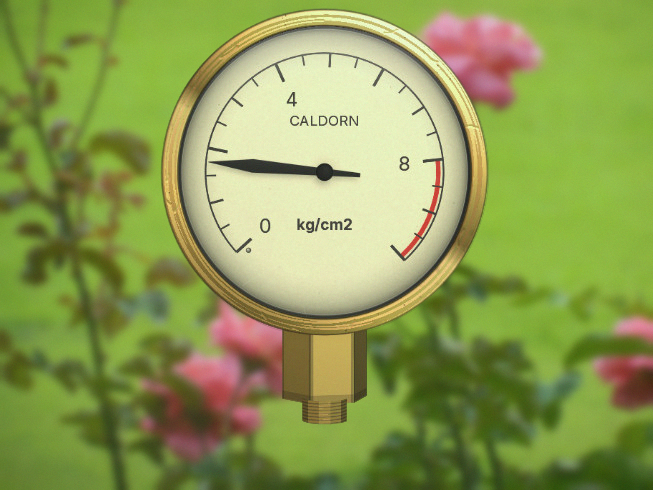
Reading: **1.75** kg/cm²
